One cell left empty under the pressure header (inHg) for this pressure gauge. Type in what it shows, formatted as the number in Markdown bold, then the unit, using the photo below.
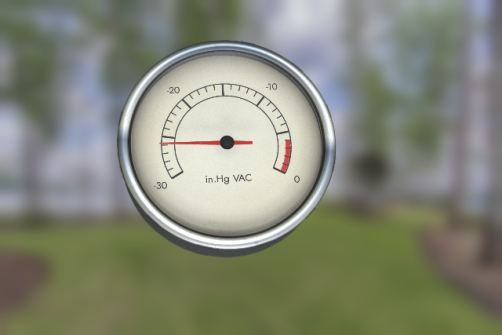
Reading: **-26** inHg
